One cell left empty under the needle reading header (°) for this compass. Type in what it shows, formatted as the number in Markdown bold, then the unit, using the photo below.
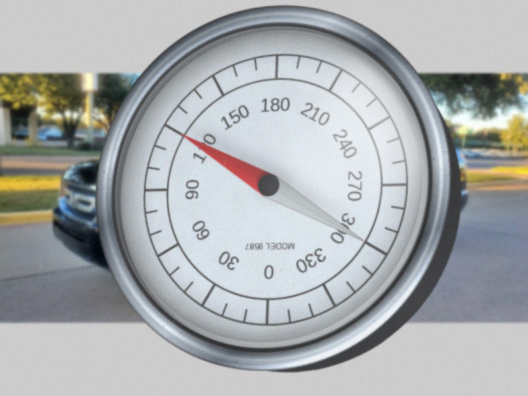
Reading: **120** °
